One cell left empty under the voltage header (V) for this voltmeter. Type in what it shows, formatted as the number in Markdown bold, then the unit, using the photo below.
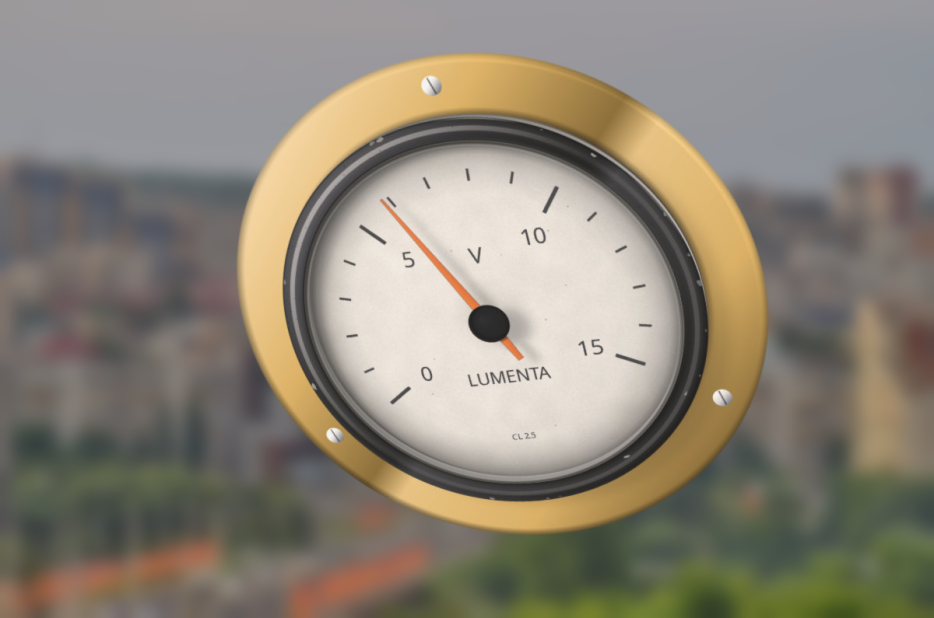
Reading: **6** V
